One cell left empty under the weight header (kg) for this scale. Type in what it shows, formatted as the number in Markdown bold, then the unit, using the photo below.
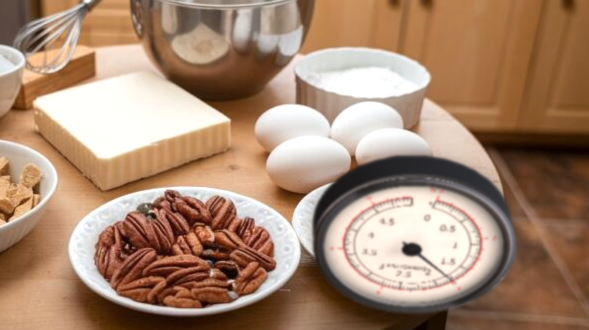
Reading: **1.75** kg
